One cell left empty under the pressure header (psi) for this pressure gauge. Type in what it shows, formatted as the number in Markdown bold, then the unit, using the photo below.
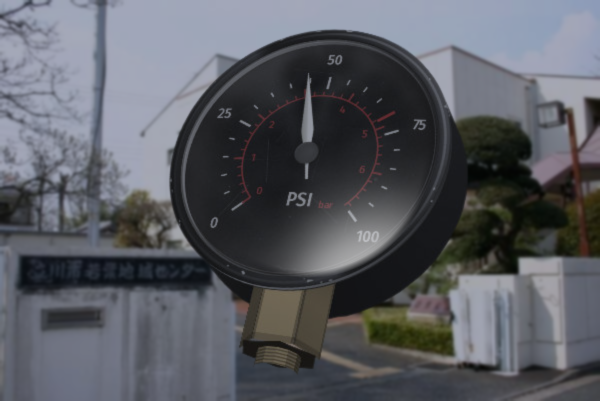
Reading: **45** psi
